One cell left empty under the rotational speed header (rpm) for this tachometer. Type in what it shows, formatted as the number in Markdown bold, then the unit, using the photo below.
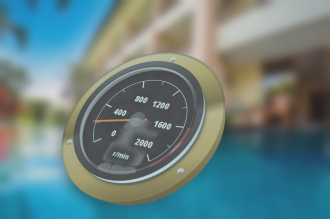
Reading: **200** rpm
